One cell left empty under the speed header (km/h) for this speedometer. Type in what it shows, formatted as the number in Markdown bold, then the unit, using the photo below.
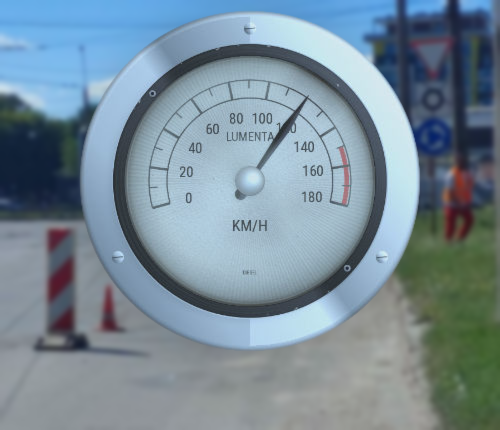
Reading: **120** km/h
